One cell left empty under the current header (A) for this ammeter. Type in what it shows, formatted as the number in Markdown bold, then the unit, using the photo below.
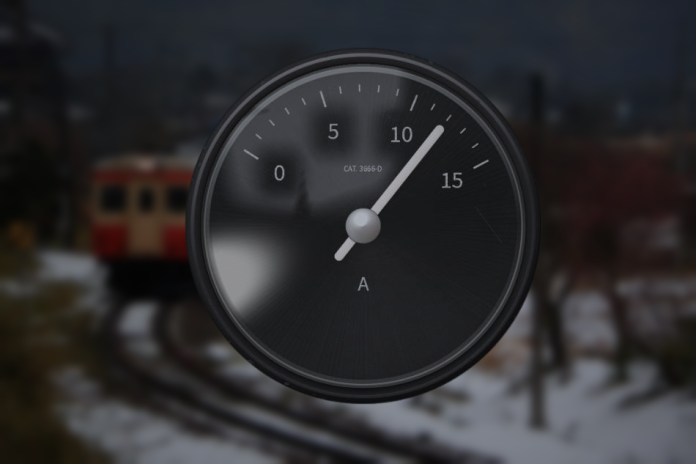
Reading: **12** A
